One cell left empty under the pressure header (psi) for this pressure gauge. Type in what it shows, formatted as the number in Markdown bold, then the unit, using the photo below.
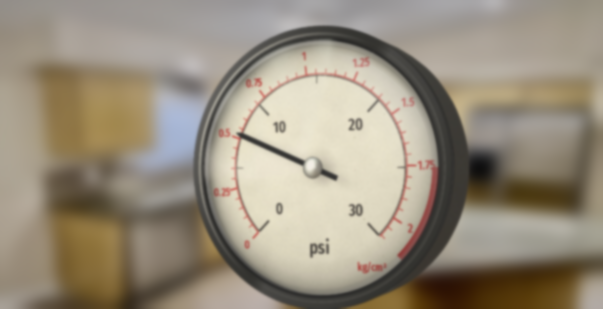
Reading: **7.5** psi
